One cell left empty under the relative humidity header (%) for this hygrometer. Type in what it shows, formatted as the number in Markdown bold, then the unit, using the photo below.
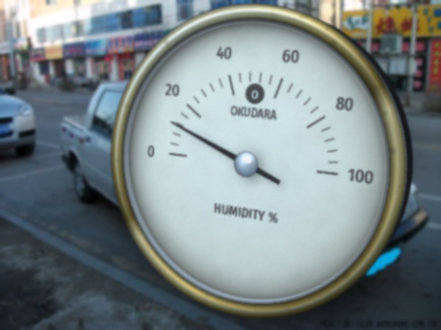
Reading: **12** %
